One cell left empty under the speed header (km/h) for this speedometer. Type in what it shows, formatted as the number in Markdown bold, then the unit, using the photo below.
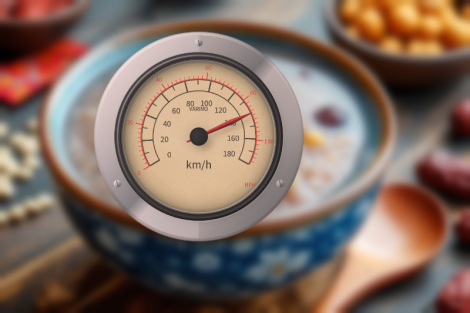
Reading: **140** km/h
